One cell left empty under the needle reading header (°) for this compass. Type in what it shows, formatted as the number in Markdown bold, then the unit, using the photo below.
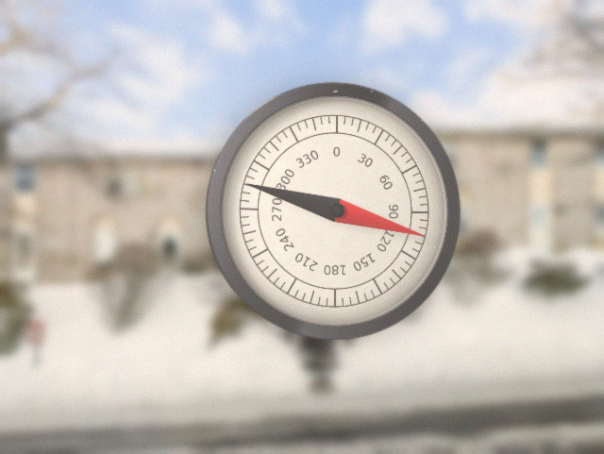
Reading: **105** °
